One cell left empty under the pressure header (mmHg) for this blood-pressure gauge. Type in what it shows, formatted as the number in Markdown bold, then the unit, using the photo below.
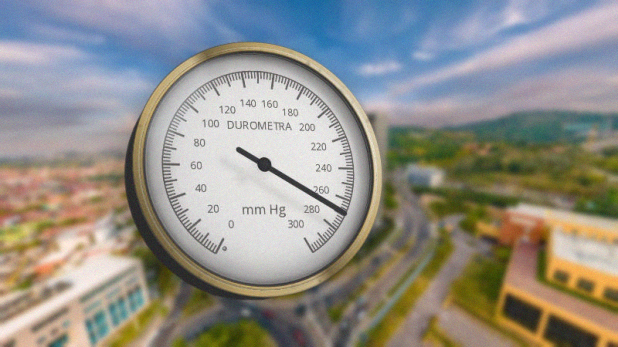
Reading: **270** mmHg
